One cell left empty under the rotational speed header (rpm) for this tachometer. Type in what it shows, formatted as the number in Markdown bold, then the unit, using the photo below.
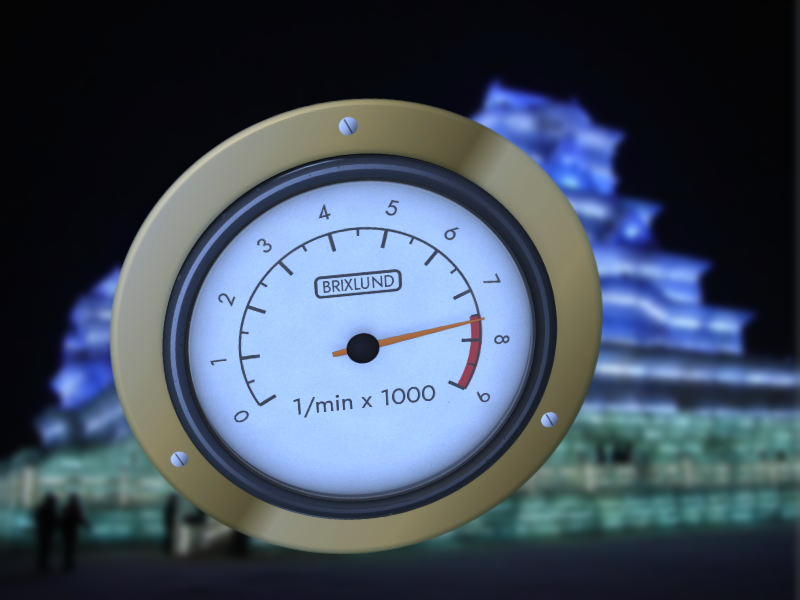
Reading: **7500** rpm
